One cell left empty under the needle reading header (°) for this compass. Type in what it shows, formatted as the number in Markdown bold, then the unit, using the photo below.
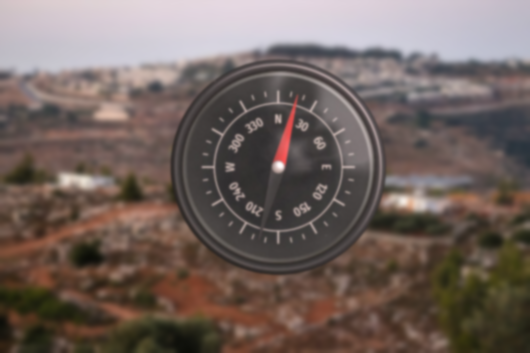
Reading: **15** °
